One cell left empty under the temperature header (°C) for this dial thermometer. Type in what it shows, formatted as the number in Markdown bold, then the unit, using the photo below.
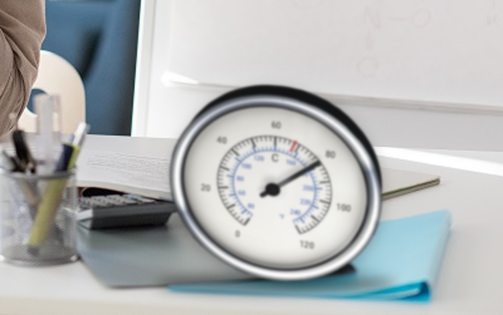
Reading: **80** °C
